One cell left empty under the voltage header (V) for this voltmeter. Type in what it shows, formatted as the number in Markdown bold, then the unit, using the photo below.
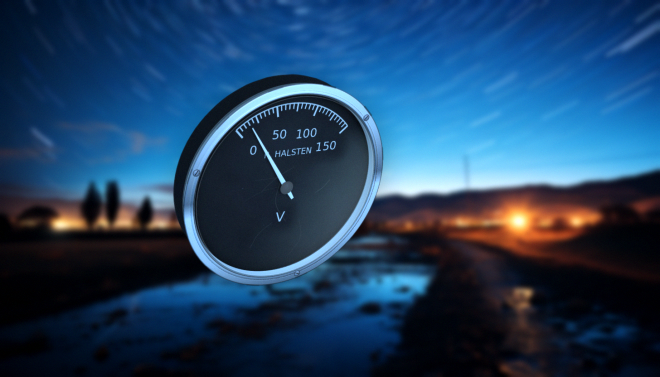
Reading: **15** V
